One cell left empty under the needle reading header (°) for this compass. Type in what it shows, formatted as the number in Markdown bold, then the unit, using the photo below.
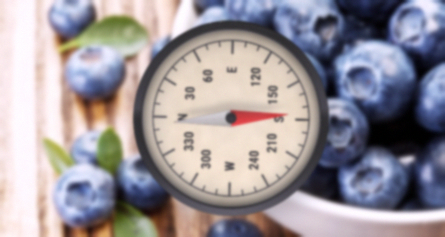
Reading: **175** °
